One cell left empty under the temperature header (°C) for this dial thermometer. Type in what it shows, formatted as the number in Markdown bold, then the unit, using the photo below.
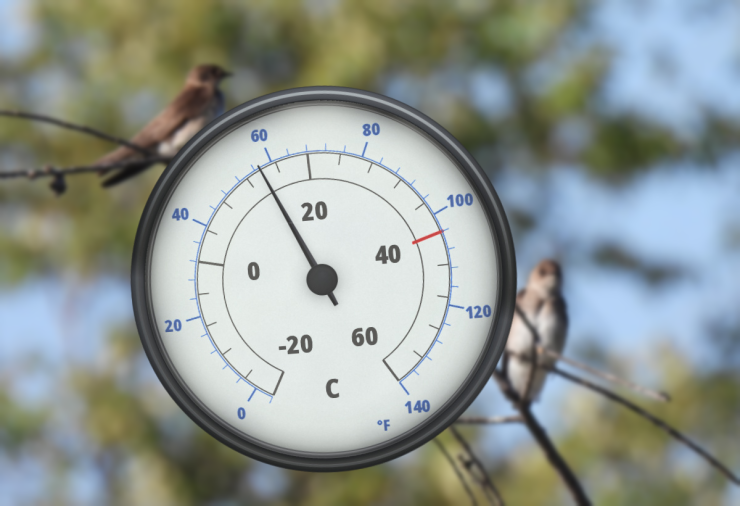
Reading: **14** °C
